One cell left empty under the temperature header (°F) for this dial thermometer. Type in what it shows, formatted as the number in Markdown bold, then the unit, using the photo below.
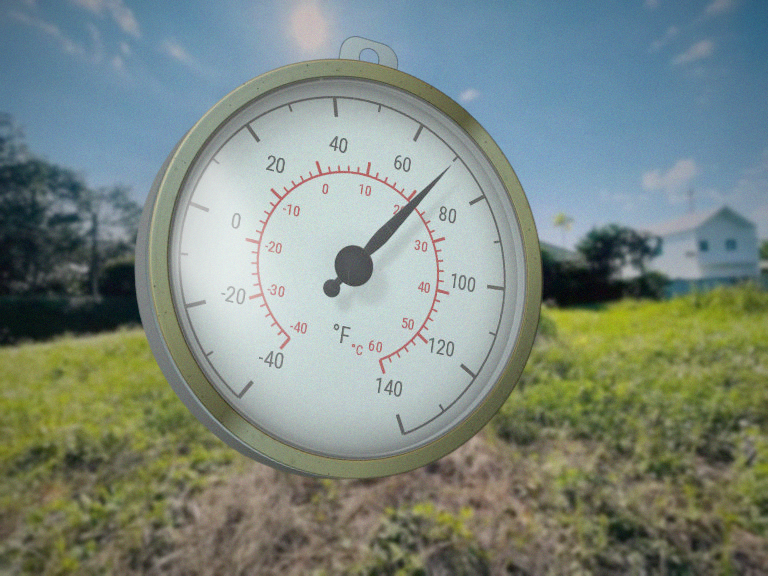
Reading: **70** °F
